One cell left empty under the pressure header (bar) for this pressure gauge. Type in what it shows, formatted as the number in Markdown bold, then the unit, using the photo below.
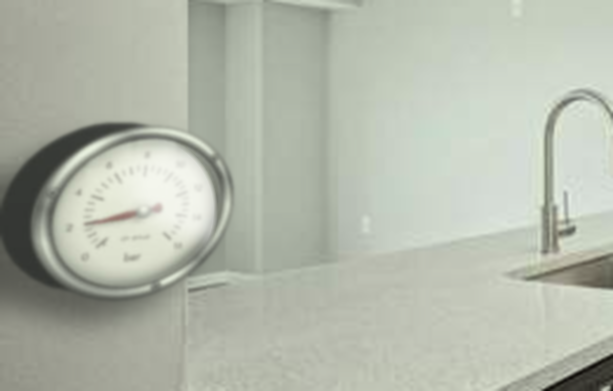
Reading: **2** bar
